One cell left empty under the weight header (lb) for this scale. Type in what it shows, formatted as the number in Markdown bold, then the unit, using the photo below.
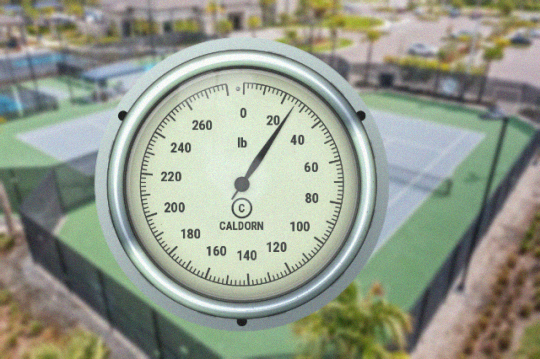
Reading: **26** lb
